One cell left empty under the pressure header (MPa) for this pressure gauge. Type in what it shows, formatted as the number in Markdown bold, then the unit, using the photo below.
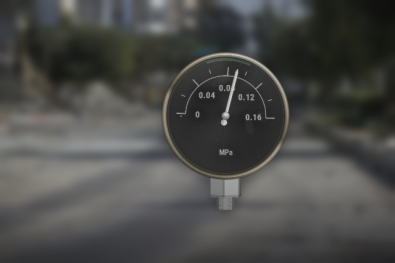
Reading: **0.09** MPa
